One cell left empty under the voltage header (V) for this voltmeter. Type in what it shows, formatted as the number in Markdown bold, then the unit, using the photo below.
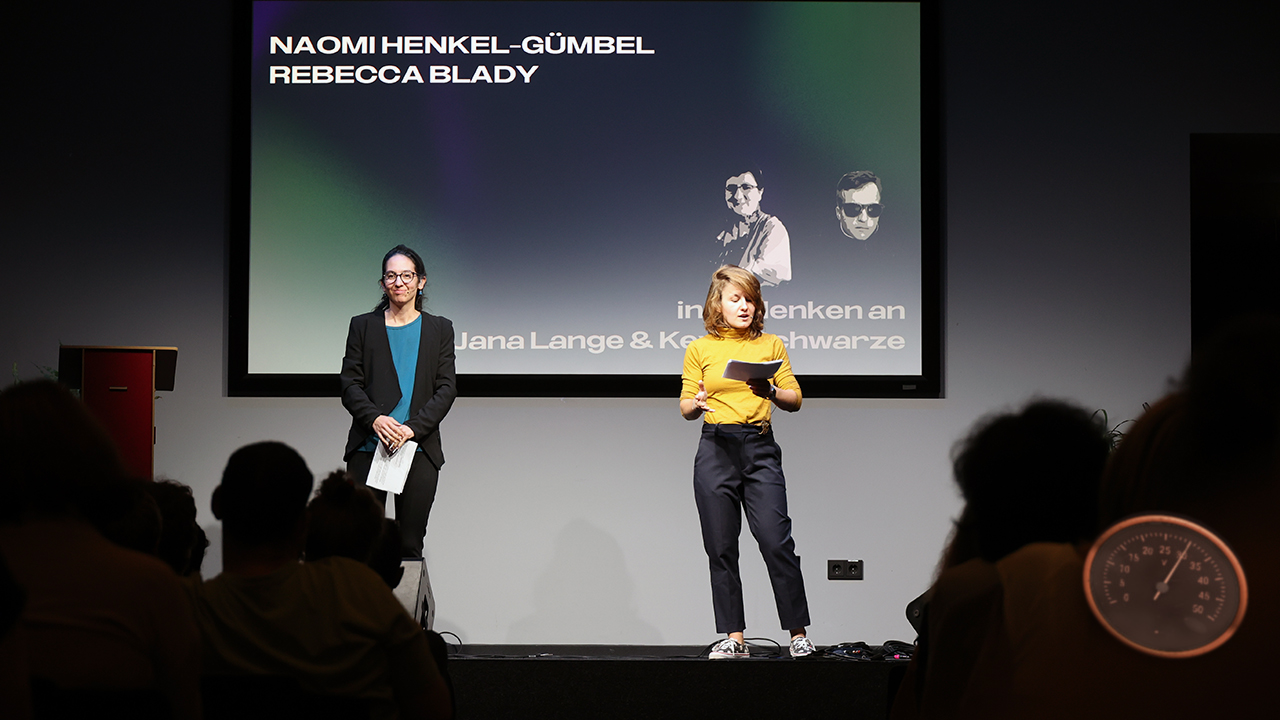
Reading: **30** V
